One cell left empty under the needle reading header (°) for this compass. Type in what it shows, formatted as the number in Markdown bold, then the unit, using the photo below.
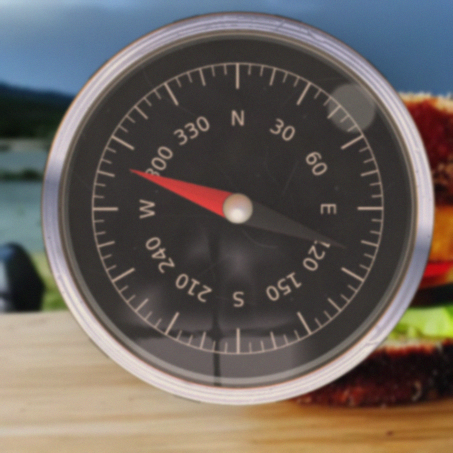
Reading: **290** °
